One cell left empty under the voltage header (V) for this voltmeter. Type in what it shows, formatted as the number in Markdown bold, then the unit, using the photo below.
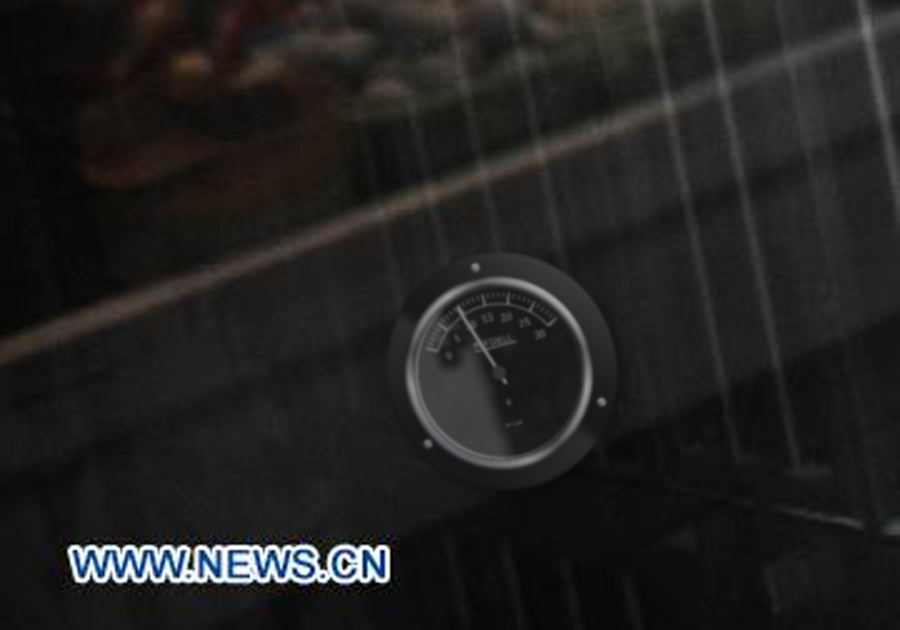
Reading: **10** V
